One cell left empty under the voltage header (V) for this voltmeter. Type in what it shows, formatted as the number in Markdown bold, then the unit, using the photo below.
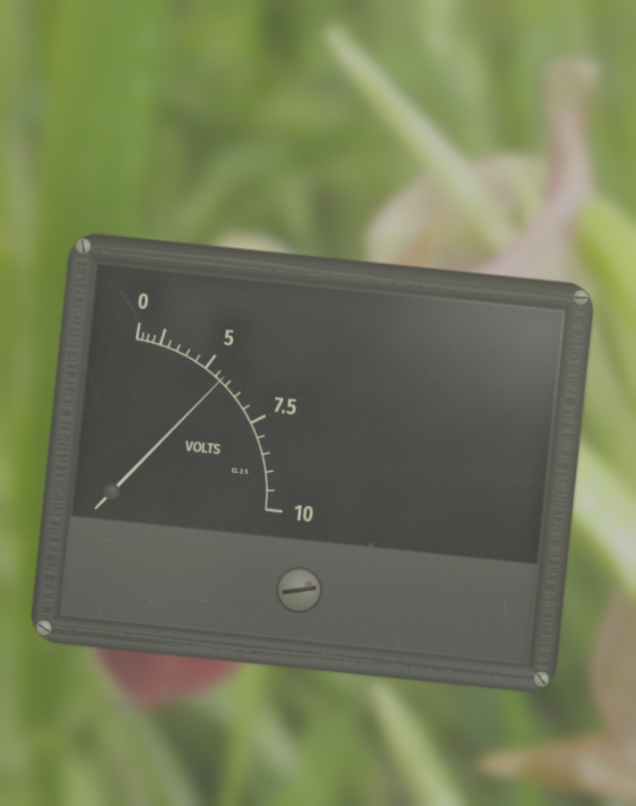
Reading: **5.75** V
